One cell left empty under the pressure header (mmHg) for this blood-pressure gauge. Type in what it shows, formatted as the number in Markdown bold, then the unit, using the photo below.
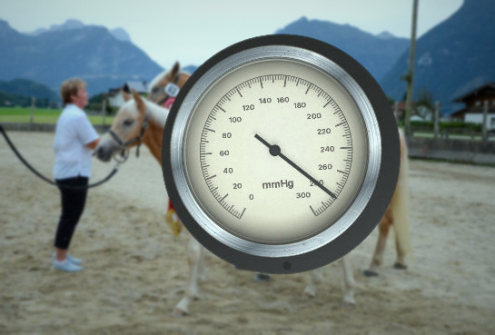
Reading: **280** mmHg
